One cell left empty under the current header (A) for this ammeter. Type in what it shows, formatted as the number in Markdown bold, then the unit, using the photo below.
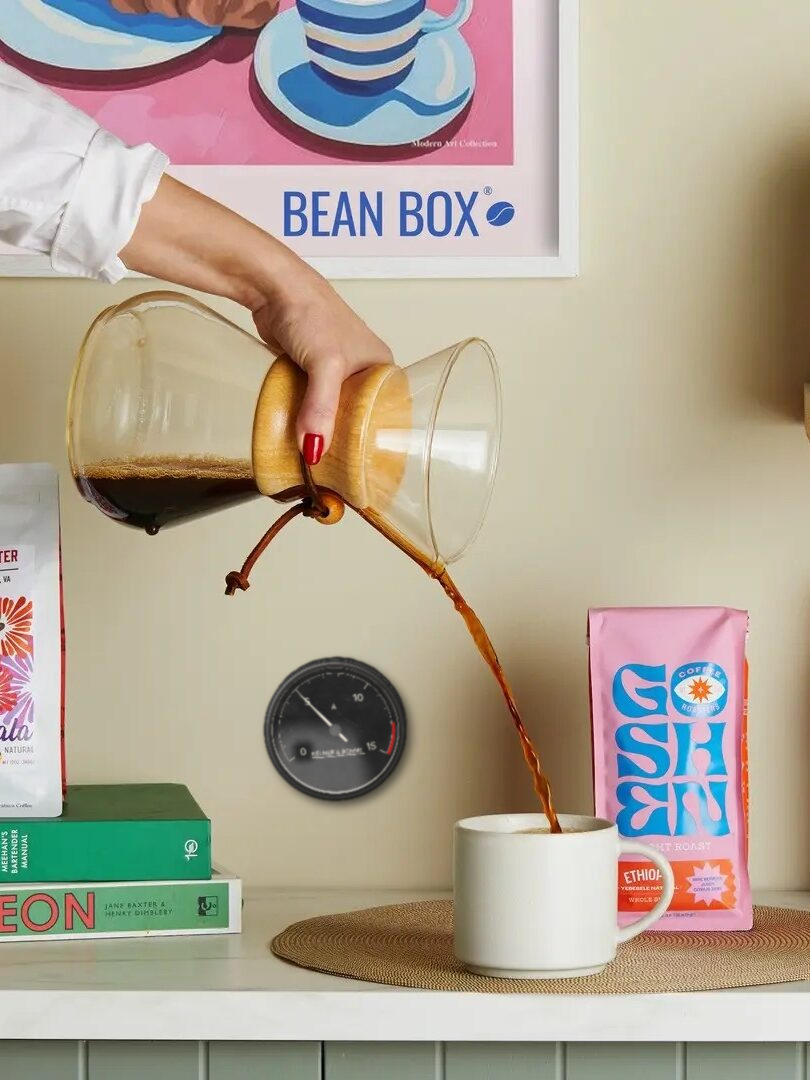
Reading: **5** A
